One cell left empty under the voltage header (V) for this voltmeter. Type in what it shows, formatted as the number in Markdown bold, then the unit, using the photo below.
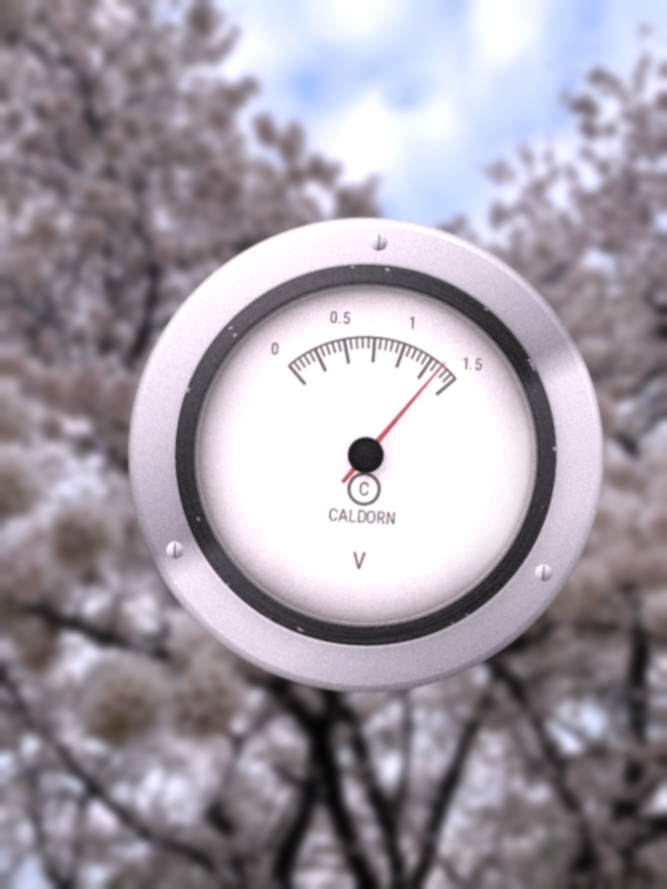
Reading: **1.35** V
